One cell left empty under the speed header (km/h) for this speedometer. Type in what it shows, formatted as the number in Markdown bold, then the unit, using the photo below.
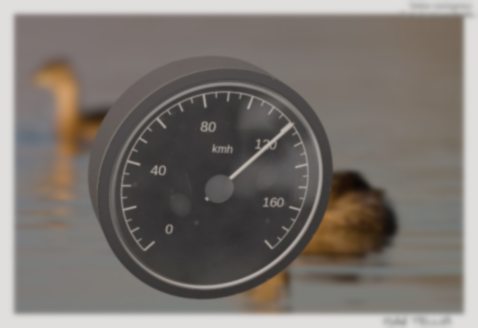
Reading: **120** km/h
